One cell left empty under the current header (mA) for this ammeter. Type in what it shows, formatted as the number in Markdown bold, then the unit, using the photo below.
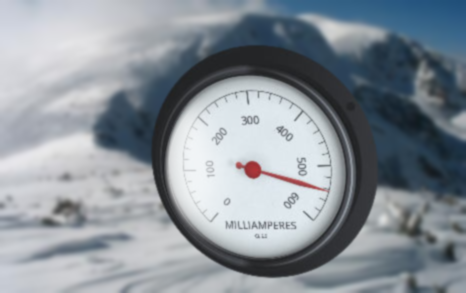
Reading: **540** mA
